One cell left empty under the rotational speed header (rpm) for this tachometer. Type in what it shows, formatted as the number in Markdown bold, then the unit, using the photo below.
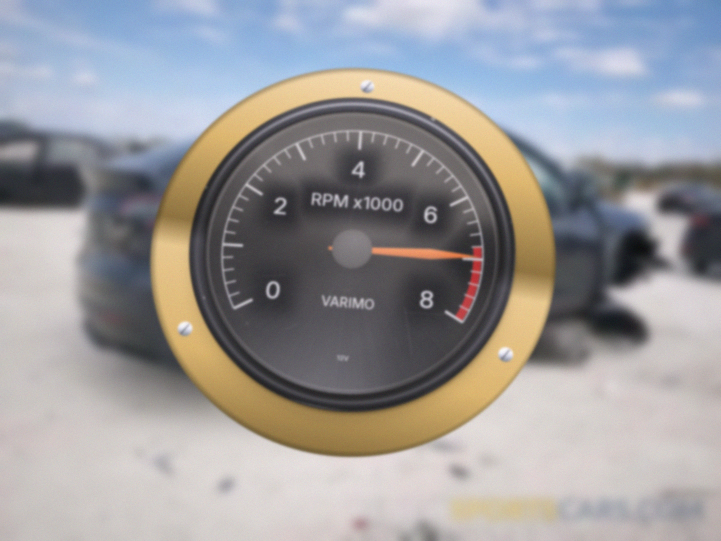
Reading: **7000** rpm
